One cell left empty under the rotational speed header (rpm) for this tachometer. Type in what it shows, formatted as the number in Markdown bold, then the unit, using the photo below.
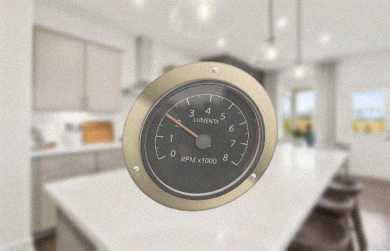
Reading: **2000** rpm
